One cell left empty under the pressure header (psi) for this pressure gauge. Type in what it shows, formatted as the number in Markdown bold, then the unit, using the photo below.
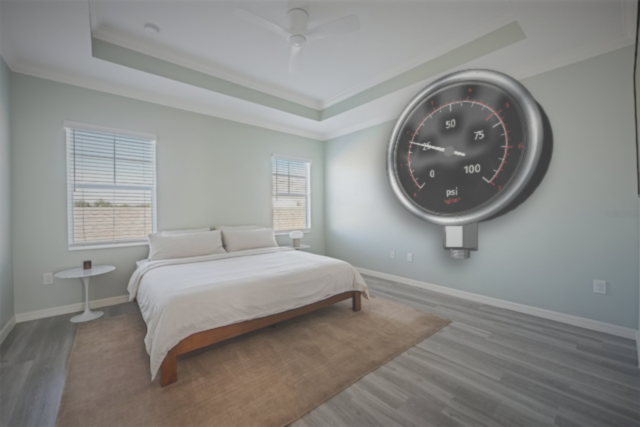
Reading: **25** psi
